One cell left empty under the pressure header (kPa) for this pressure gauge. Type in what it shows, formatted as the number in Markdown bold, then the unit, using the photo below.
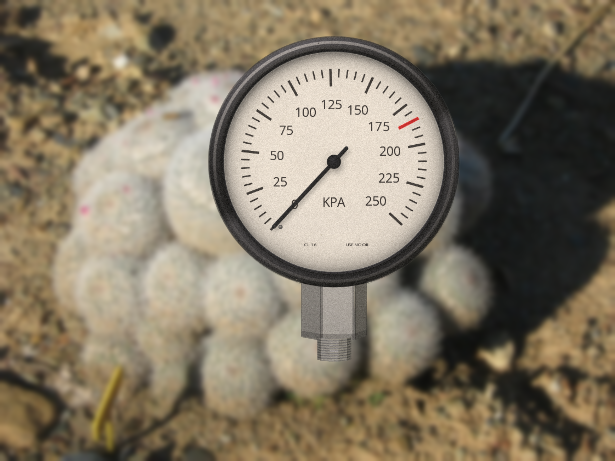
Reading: **0** kPa
